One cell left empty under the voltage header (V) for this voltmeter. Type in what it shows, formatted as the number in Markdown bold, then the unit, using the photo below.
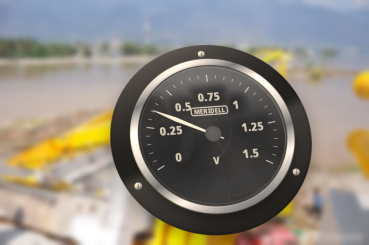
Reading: **0.35** V
